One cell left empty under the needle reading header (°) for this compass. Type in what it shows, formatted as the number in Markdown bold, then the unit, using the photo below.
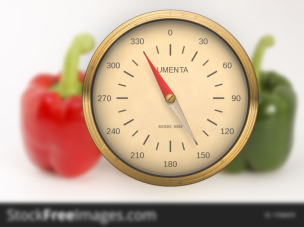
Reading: **330** °
